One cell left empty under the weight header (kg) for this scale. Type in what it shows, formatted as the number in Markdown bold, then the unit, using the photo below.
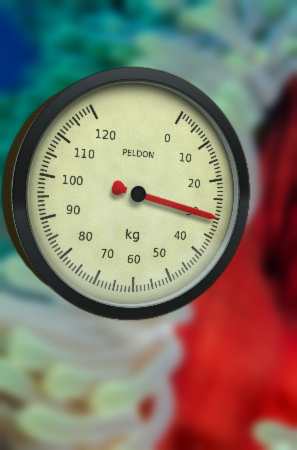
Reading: **30** kg
